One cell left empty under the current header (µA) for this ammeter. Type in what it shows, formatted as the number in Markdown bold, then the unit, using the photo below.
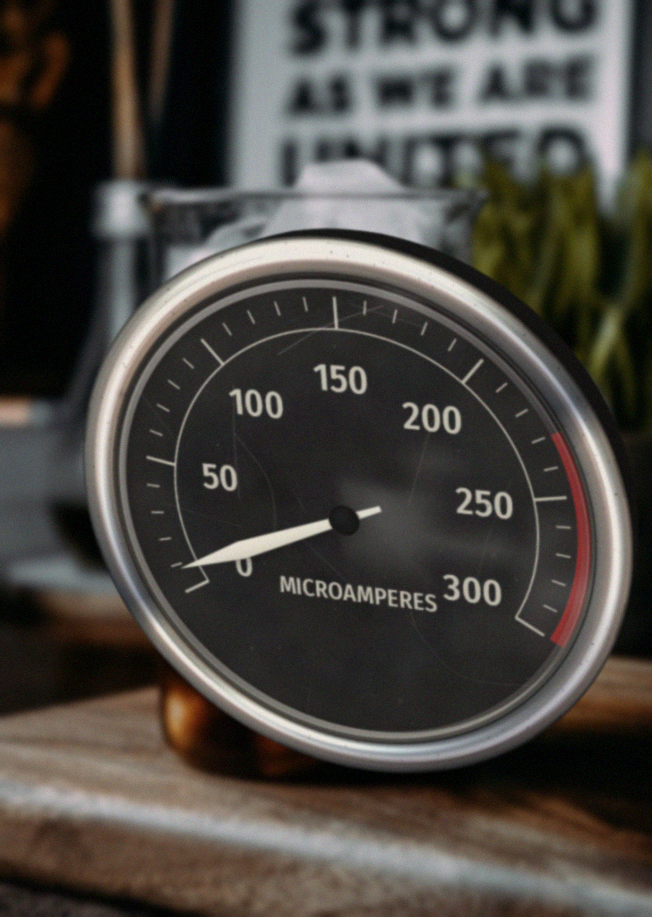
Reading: **10** µA
